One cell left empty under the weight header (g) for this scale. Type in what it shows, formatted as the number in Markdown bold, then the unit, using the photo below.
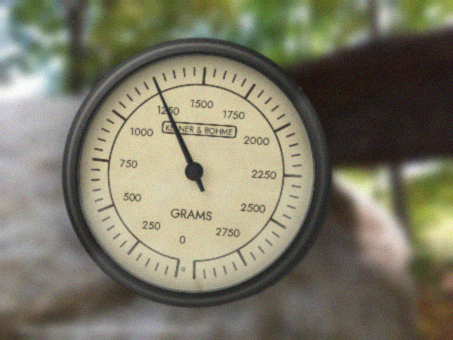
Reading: **1250** g
